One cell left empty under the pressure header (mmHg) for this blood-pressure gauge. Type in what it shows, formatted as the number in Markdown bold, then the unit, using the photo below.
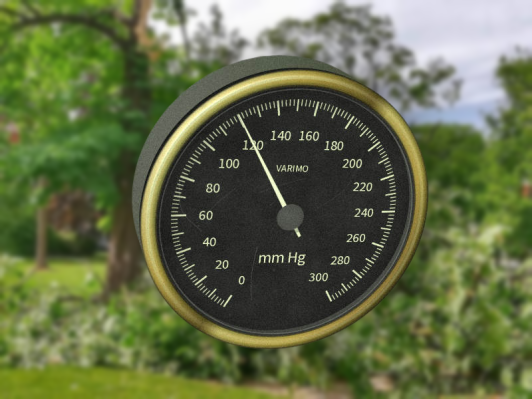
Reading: **120** mmHg
